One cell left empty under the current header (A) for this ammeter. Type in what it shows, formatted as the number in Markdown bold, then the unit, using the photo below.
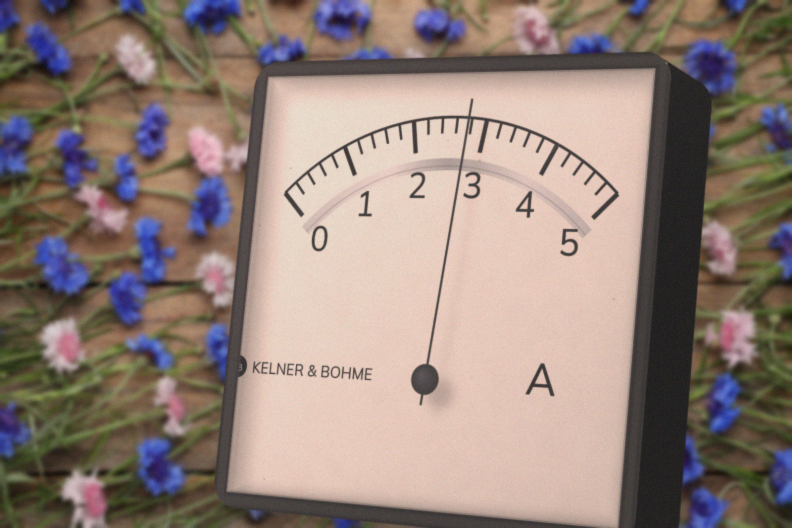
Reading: **2.8** A
